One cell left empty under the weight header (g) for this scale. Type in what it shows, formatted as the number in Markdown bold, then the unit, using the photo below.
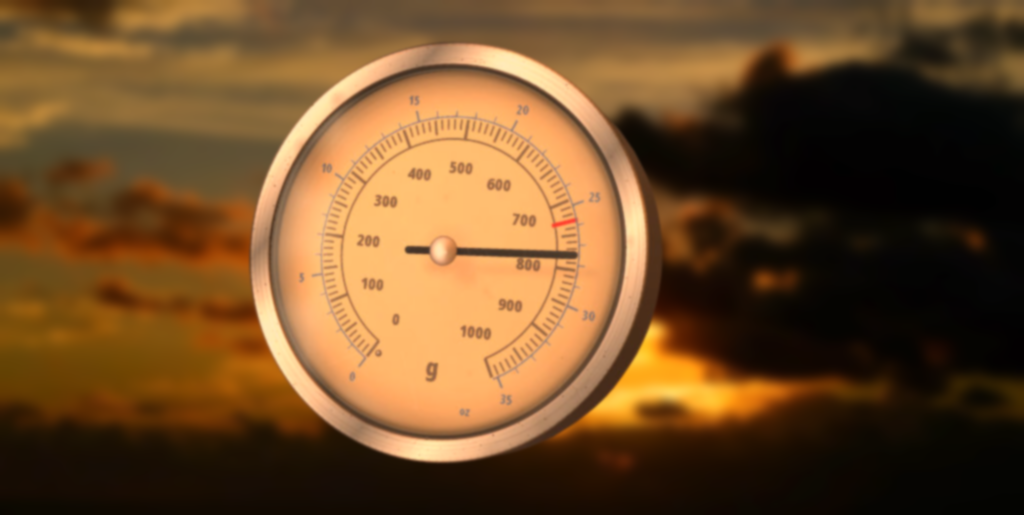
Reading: **780** g
